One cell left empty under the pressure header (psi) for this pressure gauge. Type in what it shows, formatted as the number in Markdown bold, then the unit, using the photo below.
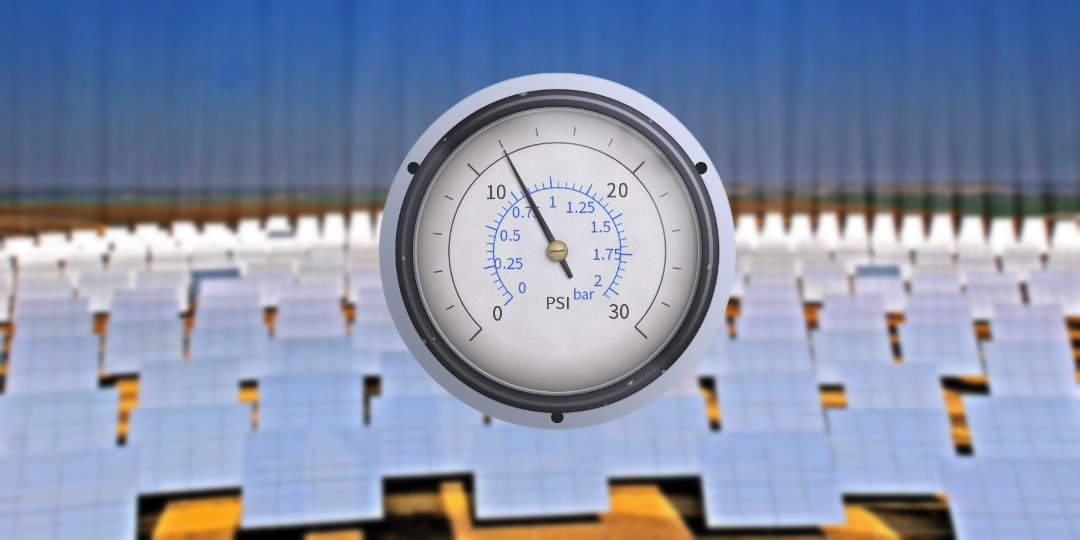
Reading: **12** psi
